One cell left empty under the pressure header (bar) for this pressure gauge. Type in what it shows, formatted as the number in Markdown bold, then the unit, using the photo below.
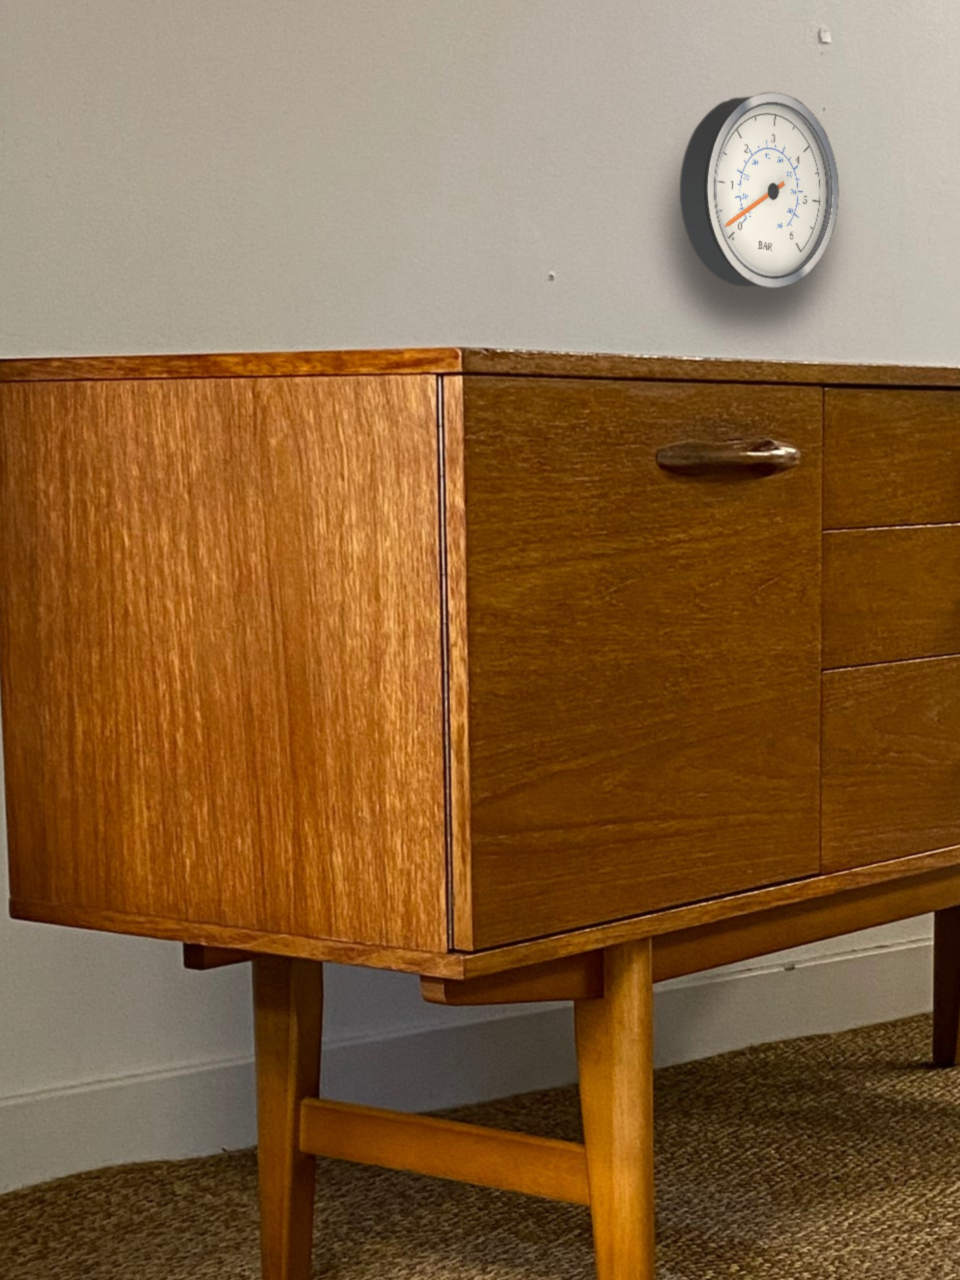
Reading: **0.25** bar
